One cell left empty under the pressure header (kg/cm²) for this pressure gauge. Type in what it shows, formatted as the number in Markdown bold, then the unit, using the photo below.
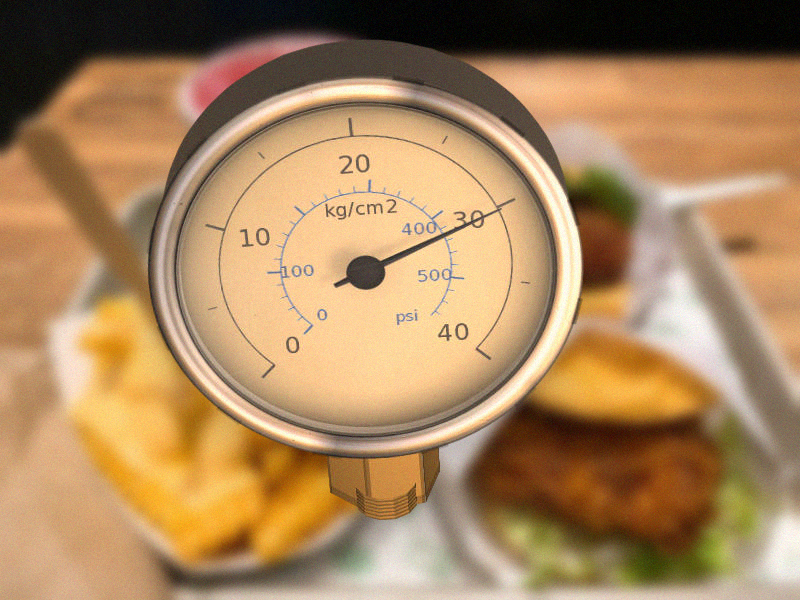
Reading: **30** kg/cm²
